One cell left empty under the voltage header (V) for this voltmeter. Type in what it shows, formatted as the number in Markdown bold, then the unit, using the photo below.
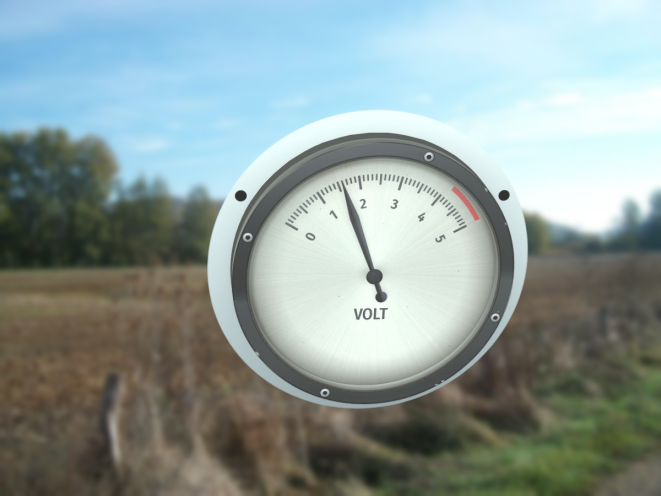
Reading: **1.6** V
